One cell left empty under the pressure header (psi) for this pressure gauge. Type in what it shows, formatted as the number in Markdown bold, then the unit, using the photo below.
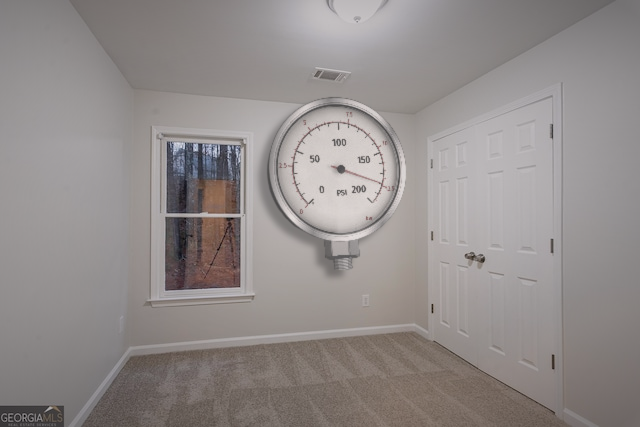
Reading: **180** psi
